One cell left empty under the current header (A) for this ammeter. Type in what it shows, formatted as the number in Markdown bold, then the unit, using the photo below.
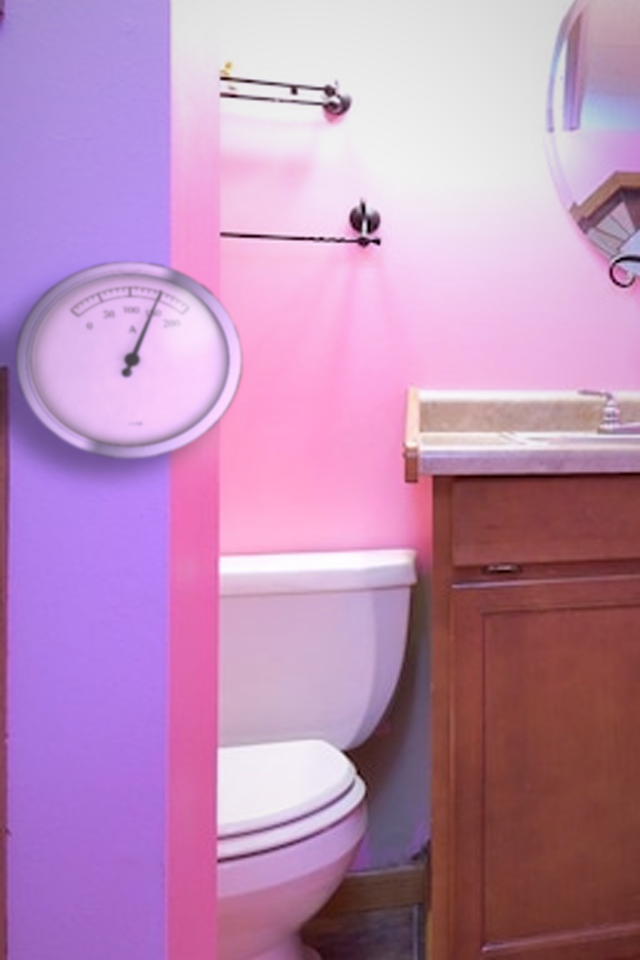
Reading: **150** A
